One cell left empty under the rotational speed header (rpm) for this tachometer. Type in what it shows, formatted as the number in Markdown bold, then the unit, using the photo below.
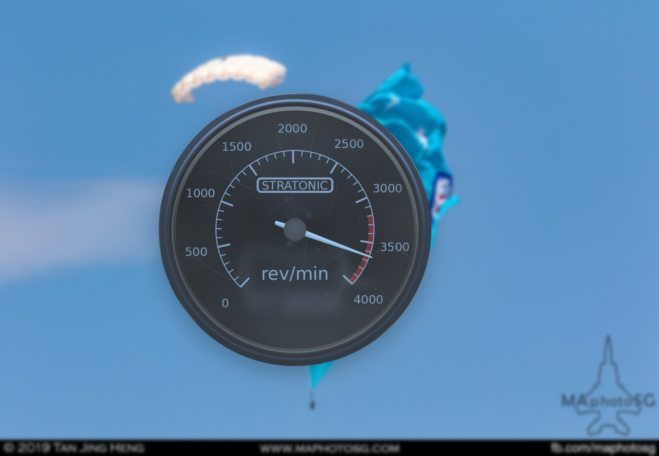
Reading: **3650** rpm
